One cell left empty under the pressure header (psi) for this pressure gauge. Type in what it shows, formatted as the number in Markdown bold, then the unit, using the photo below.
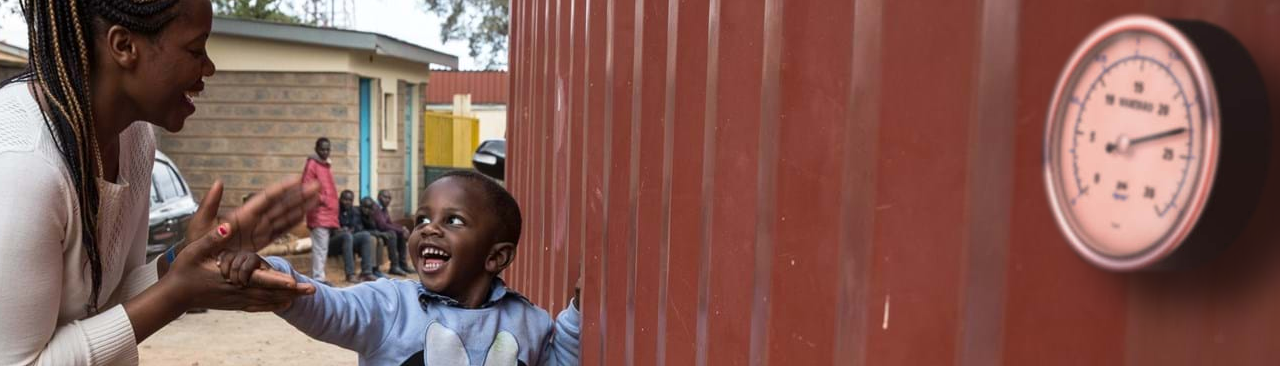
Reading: **23** psi
